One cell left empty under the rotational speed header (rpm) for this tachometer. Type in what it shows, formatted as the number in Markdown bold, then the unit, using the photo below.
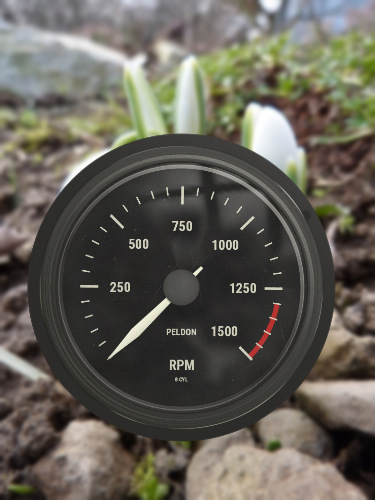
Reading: **0** rpm
